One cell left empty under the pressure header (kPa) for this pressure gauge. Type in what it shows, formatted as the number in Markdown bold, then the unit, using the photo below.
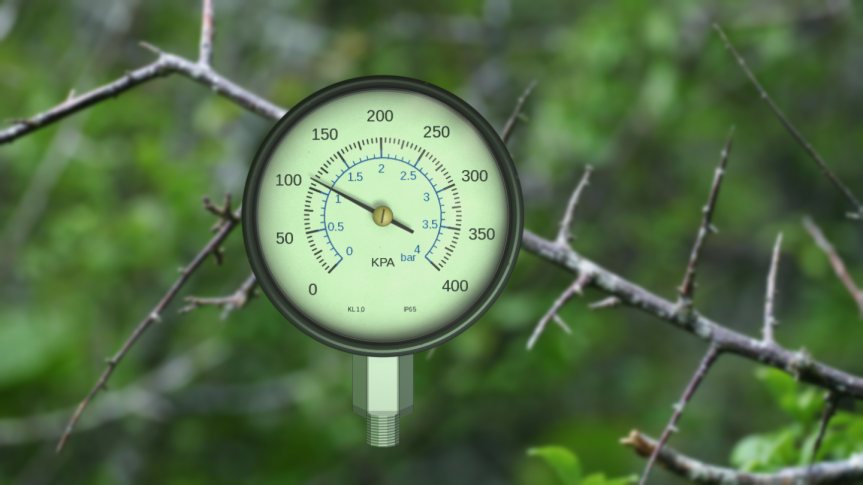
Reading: **110** kPa
